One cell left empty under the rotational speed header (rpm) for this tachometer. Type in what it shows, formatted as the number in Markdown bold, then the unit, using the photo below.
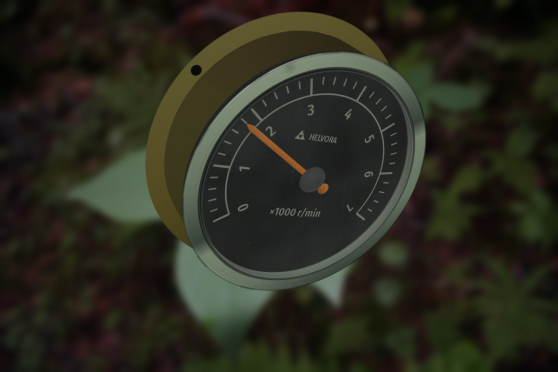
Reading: **1800** rpm
